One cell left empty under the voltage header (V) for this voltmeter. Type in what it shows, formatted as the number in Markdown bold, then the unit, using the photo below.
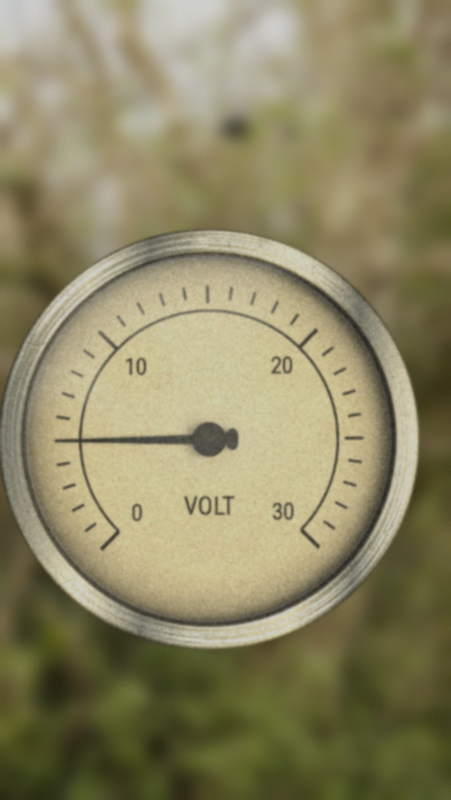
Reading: **5** V
